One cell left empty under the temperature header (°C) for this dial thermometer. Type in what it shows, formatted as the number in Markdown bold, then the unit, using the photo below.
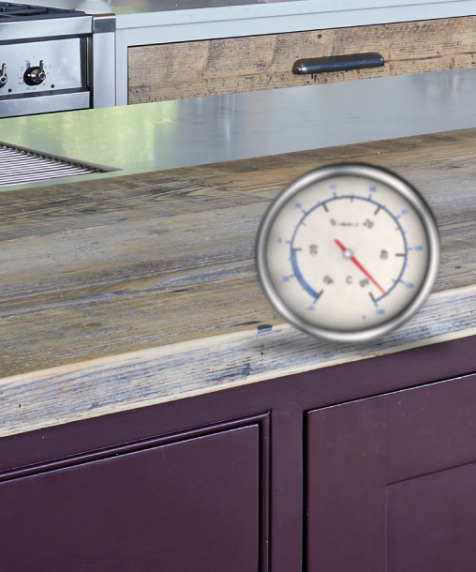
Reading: **55** °C
